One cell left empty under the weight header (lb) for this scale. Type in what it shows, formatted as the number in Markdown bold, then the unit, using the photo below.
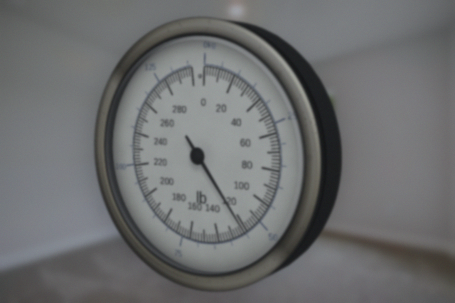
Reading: **120** lb
